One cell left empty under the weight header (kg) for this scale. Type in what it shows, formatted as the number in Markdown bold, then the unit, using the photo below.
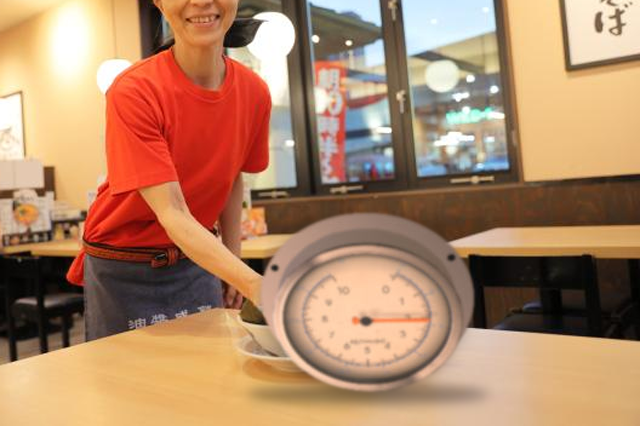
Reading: **2** kg
